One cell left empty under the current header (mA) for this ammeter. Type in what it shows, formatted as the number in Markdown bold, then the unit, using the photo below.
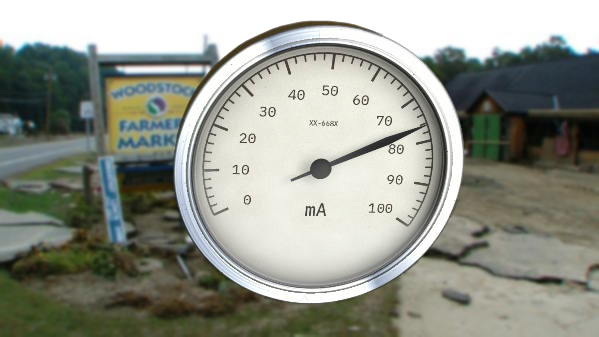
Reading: **76** mA
